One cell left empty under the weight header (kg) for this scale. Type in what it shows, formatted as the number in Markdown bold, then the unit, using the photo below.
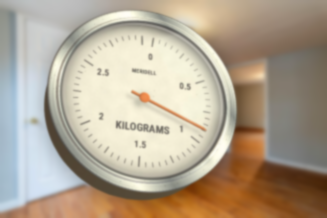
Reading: **0.9** kg
